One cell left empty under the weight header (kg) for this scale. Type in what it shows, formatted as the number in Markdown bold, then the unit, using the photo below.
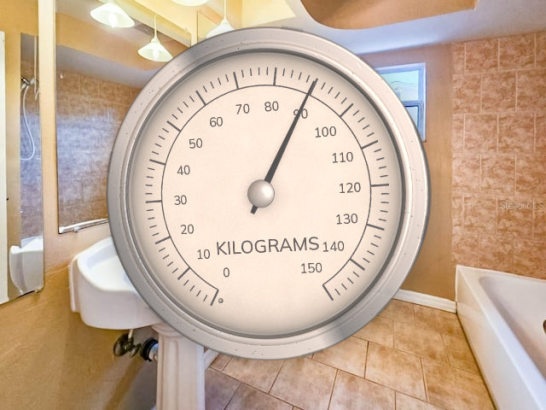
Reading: **90** kg
